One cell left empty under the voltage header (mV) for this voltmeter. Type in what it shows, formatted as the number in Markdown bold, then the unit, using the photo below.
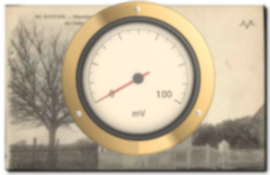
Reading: **0** mV
